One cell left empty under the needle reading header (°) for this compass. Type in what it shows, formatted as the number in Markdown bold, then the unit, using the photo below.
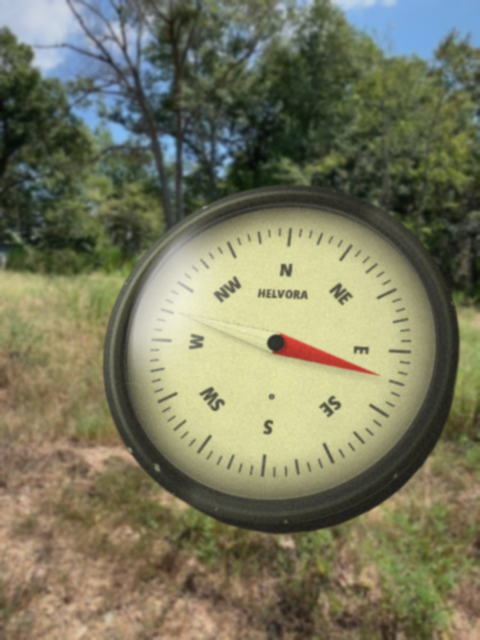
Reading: **105** °
